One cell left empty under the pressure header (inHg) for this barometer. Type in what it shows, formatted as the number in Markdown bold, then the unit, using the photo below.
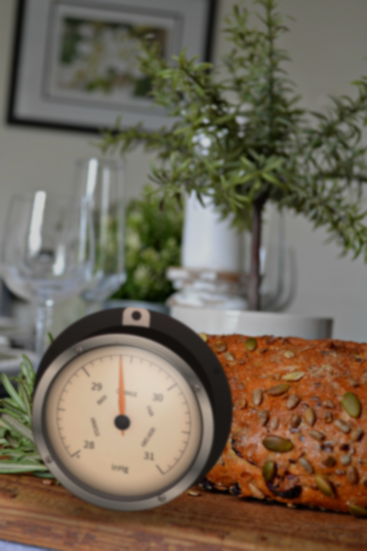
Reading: **29.4** inHg
